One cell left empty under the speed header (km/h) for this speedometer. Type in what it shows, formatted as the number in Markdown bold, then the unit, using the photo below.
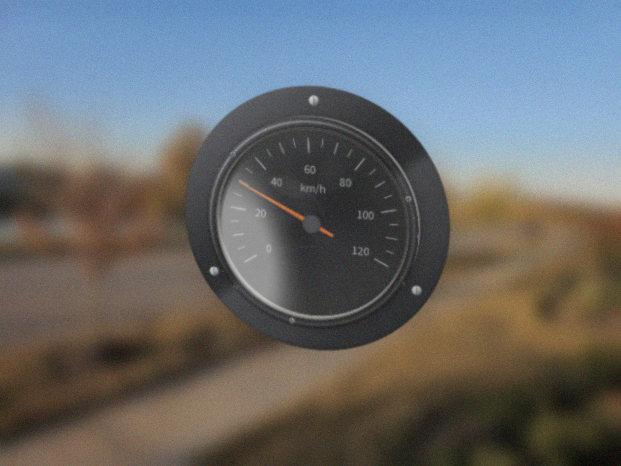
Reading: **30** km/h
